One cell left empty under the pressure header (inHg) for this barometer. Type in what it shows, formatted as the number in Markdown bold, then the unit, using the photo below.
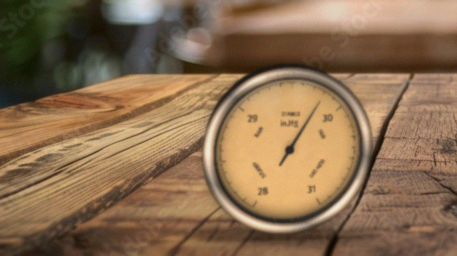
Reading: **29.8** inHg
